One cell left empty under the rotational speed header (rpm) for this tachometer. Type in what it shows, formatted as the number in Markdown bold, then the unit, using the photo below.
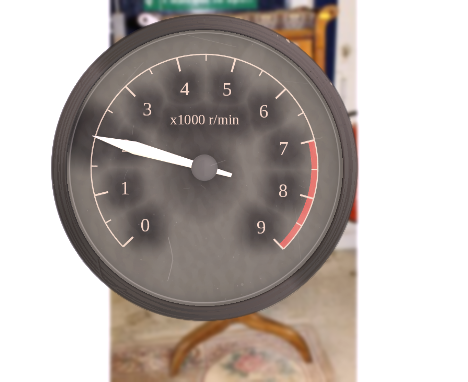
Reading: **2000** rpm
